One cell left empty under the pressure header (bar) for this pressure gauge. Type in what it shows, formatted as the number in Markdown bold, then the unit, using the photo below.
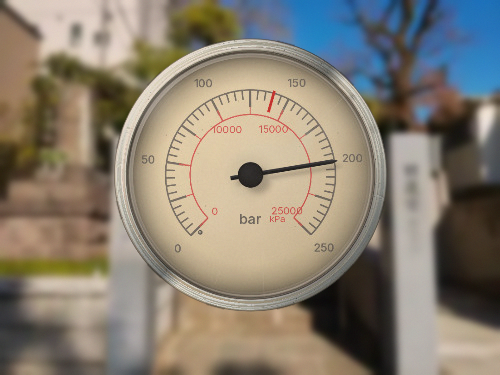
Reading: **200** bar
